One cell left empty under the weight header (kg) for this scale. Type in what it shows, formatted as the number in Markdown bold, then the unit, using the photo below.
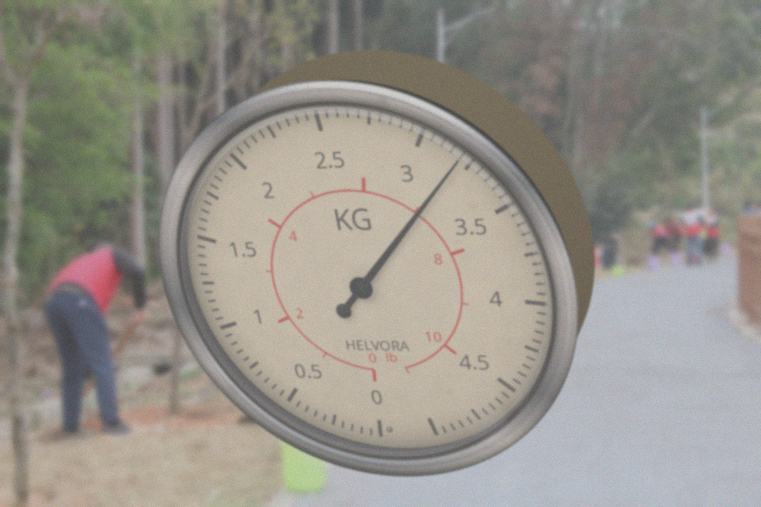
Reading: **3.2** kg
